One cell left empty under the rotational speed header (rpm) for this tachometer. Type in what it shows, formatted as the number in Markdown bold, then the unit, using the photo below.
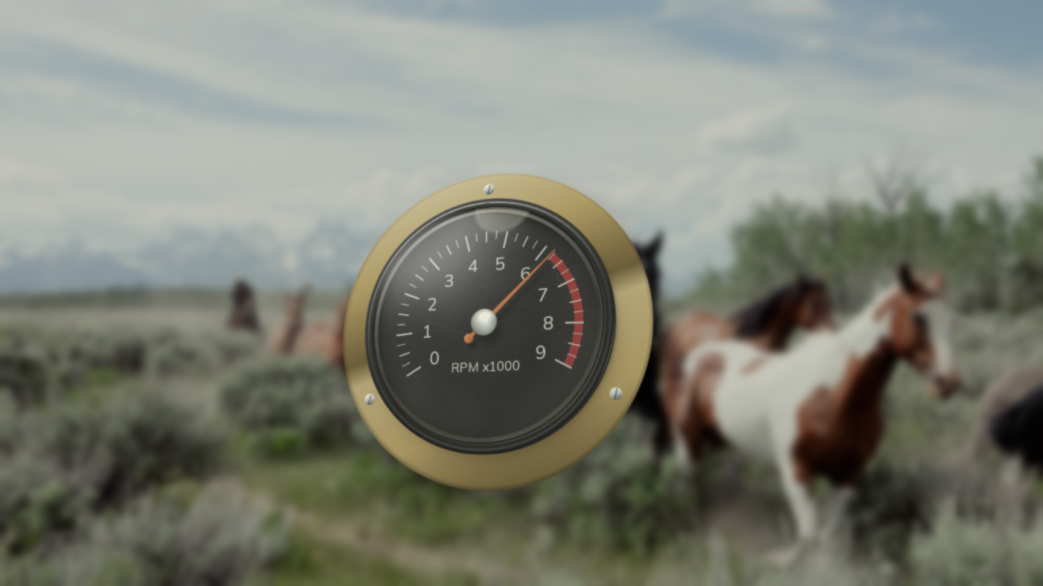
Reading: **6250** rpm
